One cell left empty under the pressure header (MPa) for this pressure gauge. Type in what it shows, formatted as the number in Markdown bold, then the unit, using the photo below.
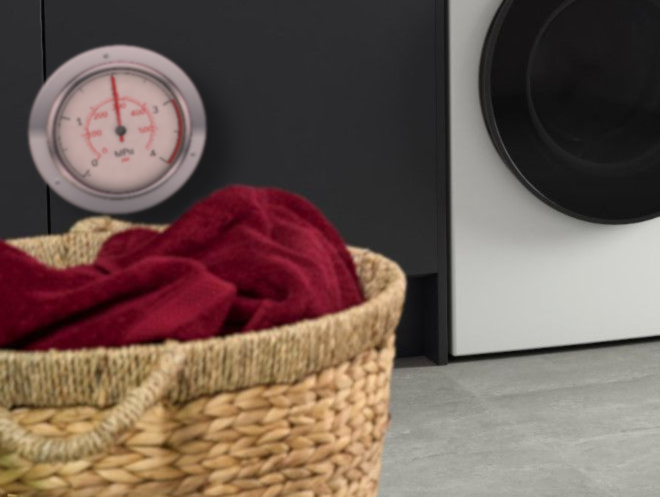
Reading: **2** MPa
